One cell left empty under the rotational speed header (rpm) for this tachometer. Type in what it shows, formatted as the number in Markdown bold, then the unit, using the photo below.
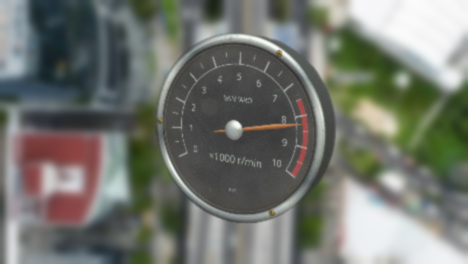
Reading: **8250** rpm
